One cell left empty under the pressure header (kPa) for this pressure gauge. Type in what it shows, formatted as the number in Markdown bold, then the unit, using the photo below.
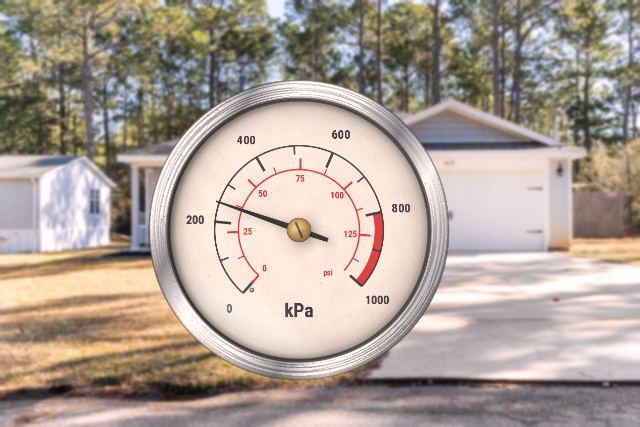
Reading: **250** kPa
